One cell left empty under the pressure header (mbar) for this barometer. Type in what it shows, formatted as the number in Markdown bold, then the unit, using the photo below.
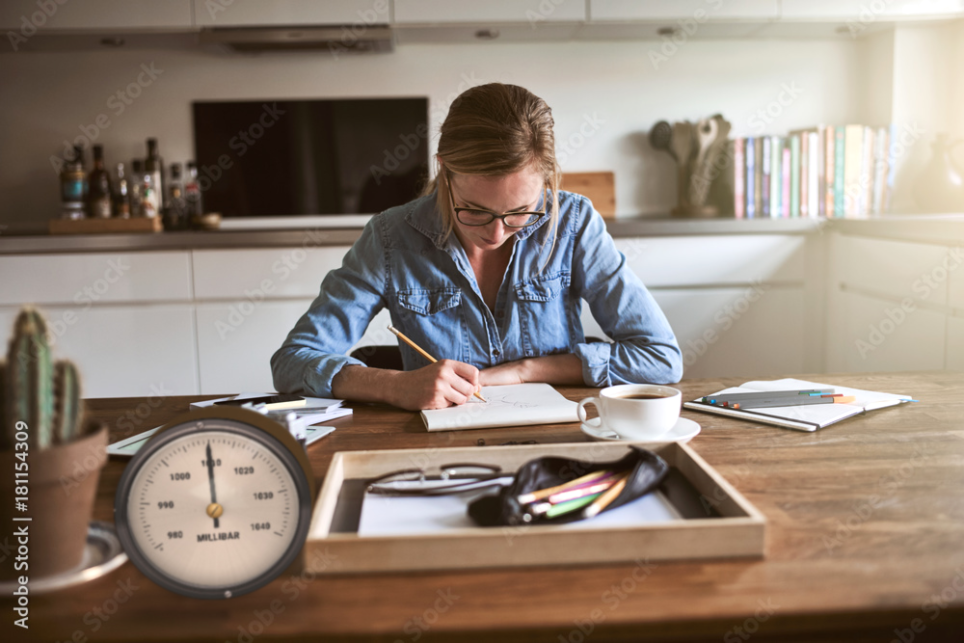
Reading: **1010** mbar
